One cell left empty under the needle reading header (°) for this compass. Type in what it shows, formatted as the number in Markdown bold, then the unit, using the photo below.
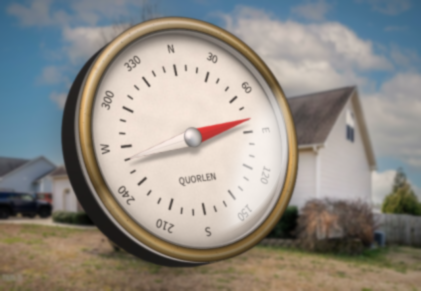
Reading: **80** °
